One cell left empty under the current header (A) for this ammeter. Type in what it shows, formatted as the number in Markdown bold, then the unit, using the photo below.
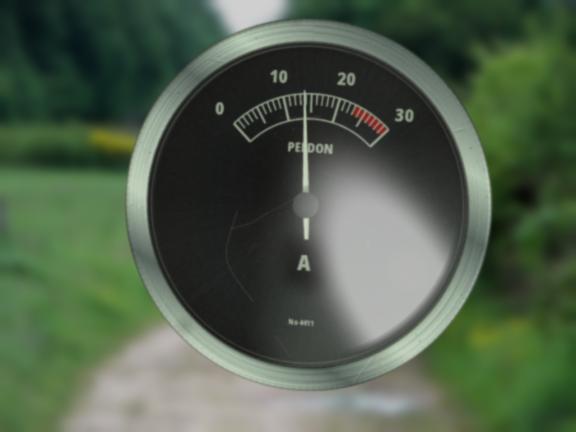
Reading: **14** A
